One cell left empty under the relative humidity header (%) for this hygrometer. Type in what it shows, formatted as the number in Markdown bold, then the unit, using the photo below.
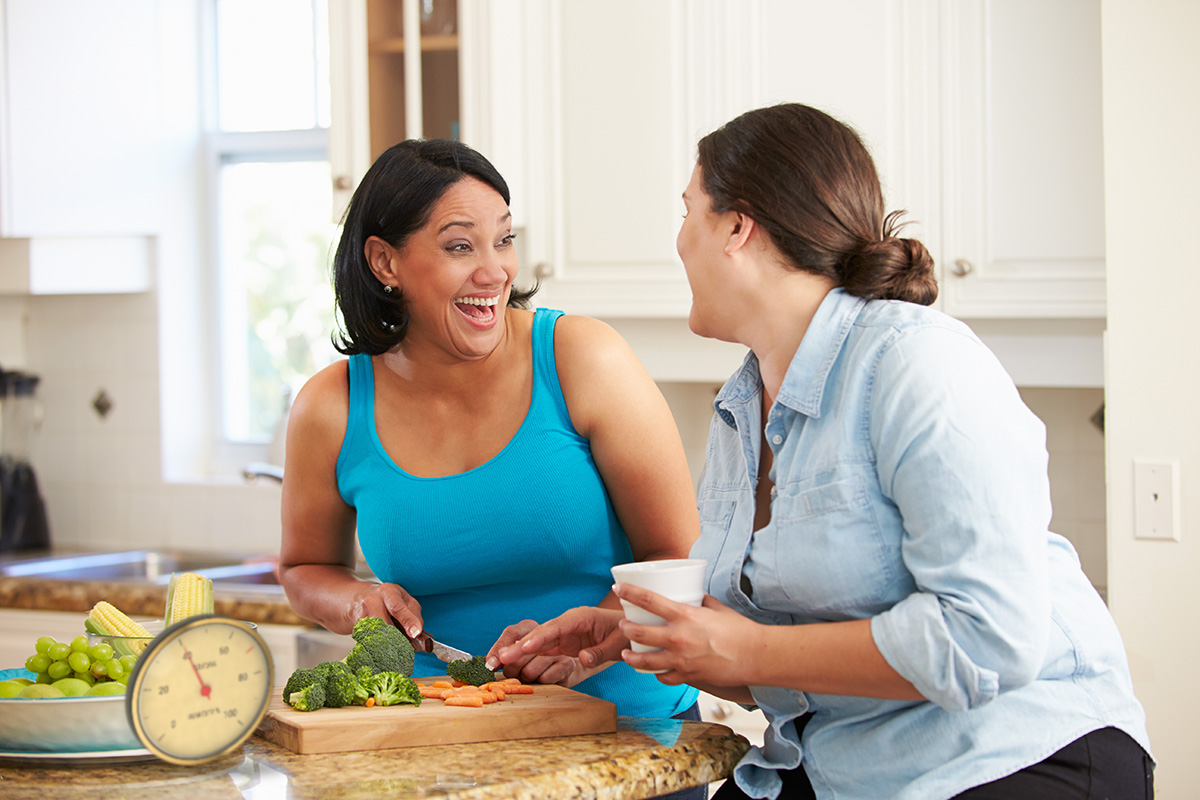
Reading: **40** %
